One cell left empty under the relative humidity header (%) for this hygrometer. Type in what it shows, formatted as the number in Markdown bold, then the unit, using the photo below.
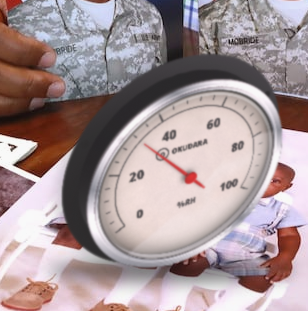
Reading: **32** %
